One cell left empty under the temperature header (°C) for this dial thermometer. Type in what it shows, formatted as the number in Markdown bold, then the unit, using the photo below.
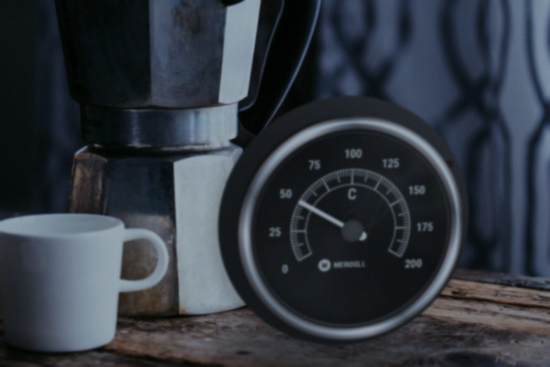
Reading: **50** °C
